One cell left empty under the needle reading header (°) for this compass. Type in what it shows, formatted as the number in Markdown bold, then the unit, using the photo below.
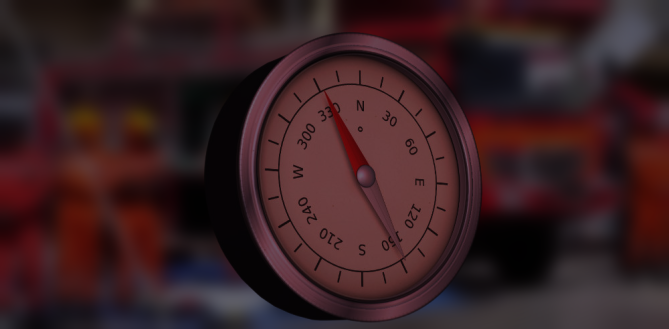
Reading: **330** °
